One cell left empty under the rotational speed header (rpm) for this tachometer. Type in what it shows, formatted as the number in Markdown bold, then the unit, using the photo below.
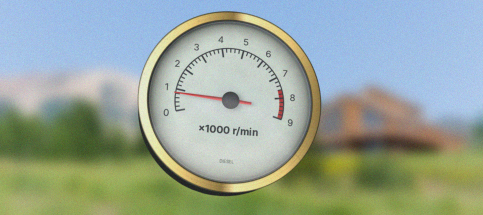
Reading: **800** rpm
